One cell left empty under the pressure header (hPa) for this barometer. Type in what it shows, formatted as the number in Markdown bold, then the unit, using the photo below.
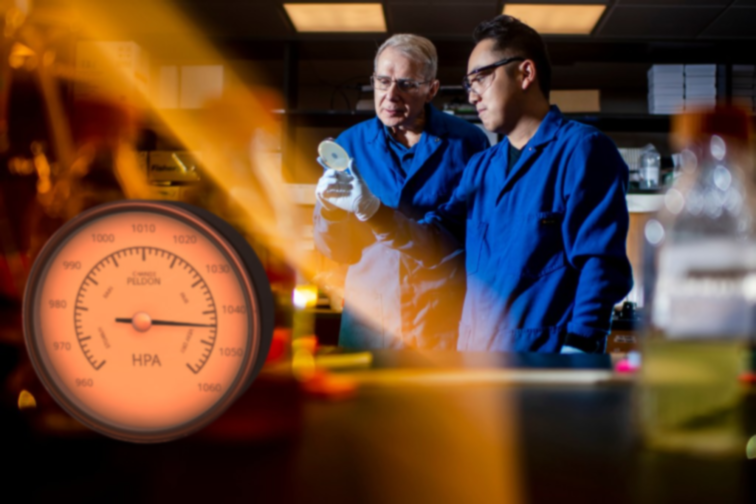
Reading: **1044** hPa
